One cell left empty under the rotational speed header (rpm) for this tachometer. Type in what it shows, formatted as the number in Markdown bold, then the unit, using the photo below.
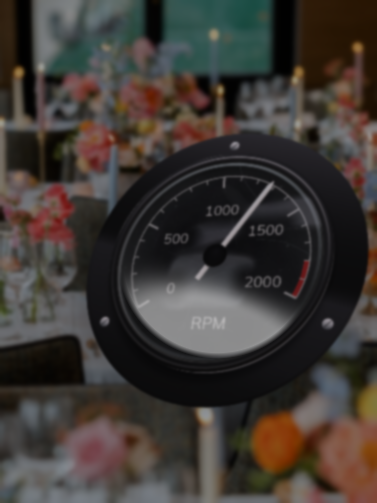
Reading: **1300** rpm
